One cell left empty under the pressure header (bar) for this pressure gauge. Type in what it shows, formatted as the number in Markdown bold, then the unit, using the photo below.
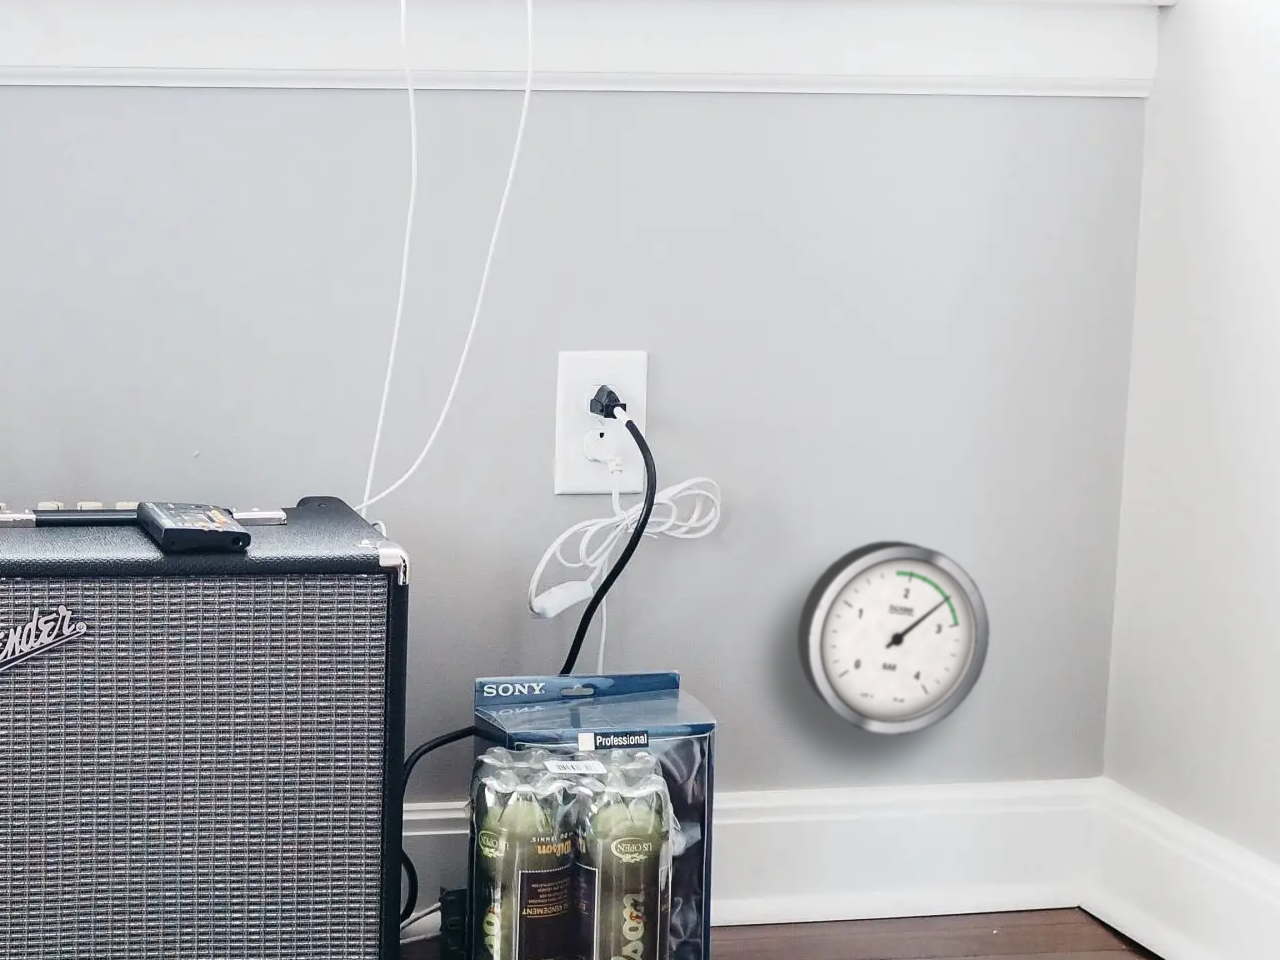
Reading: **2.6** bar
